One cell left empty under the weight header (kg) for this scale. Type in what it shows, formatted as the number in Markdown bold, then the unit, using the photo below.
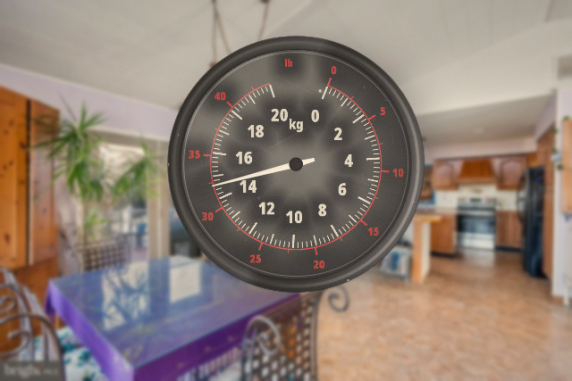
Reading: **14.6** kg
